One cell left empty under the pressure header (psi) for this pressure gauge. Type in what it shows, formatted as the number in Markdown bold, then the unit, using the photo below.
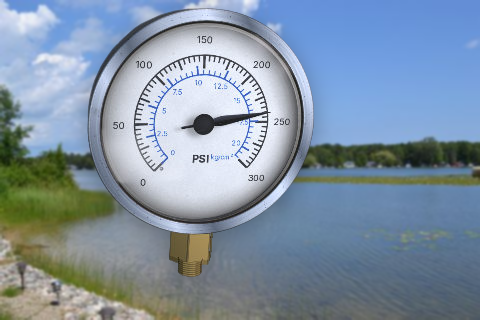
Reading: **240** psi
